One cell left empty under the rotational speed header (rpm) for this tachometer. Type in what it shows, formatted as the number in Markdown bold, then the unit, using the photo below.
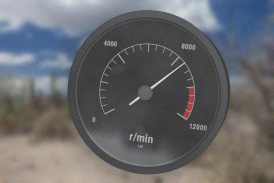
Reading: **8500** rpm
